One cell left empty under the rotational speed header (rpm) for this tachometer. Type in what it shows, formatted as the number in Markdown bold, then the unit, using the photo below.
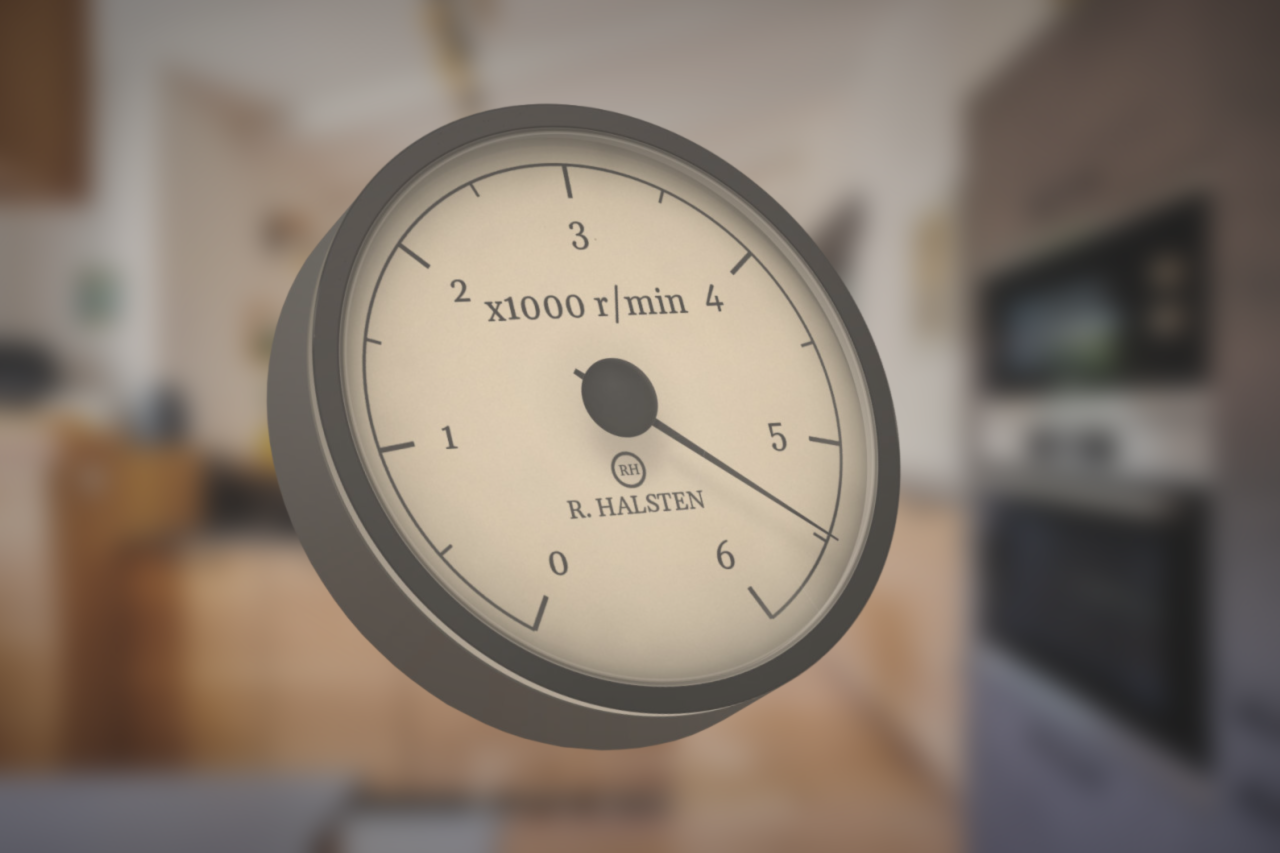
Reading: **5500** rpm
